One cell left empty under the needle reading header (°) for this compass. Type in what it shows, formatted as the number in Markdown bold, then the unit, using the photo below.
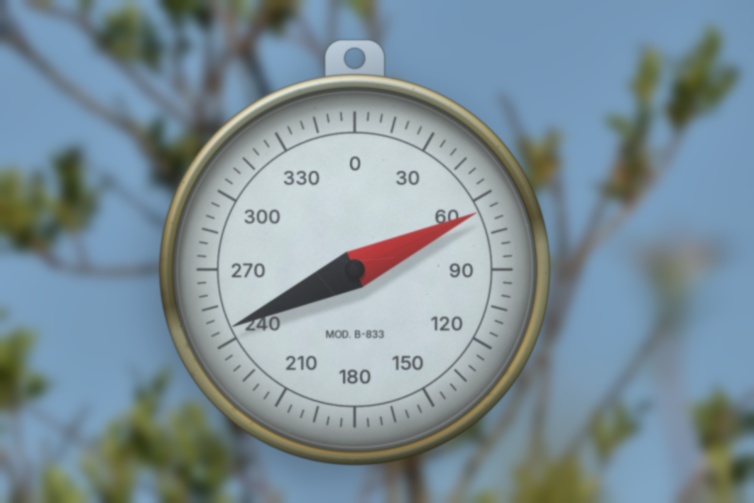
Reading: **65** °
